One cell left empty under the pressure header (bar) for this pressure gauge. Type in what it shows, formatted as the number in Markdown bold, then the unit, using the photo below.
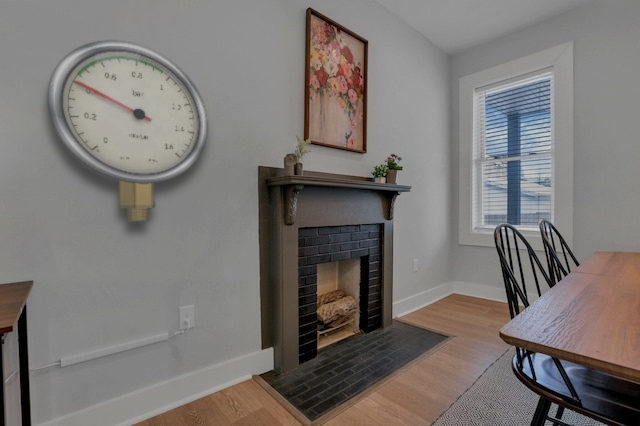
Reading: **0.4** bar
